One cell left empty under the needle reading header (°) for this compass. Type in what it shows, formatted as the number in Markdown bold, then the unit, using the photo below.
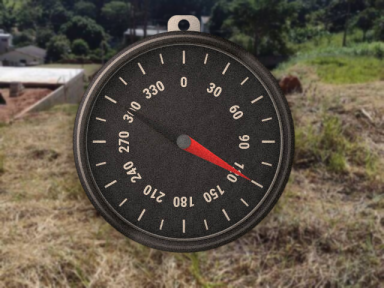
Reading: **120** °
